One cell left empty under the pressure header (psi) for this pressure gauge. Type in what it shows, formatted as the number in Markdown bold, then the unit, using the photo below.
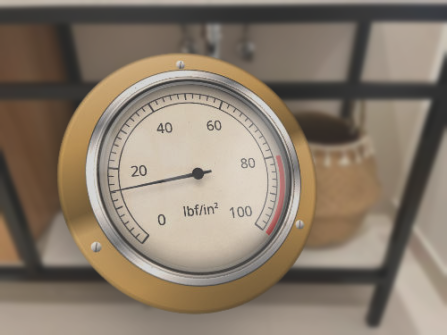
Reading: **14** psi
